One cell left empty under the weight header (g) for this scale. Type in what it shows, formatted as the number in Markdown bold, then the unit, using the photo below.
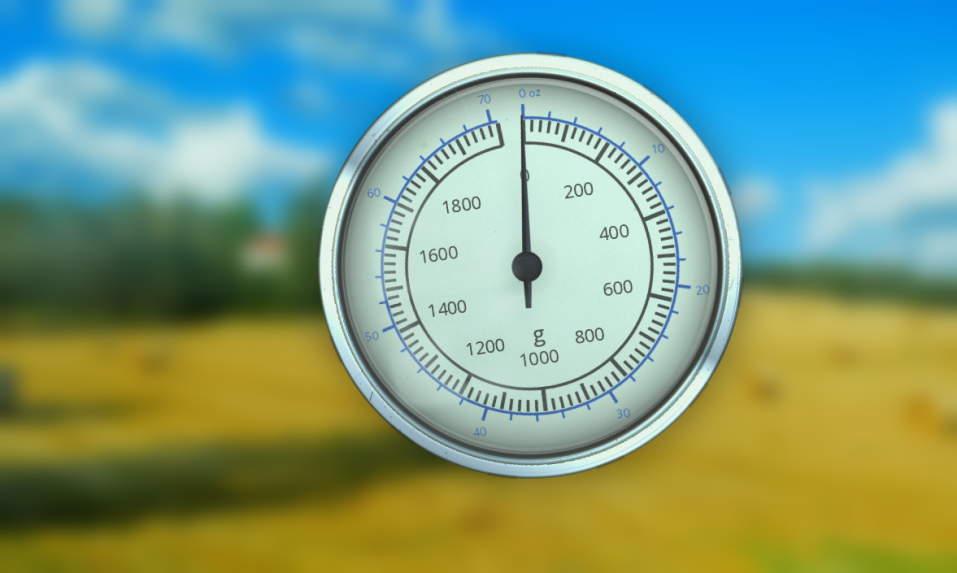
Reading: **0** g
